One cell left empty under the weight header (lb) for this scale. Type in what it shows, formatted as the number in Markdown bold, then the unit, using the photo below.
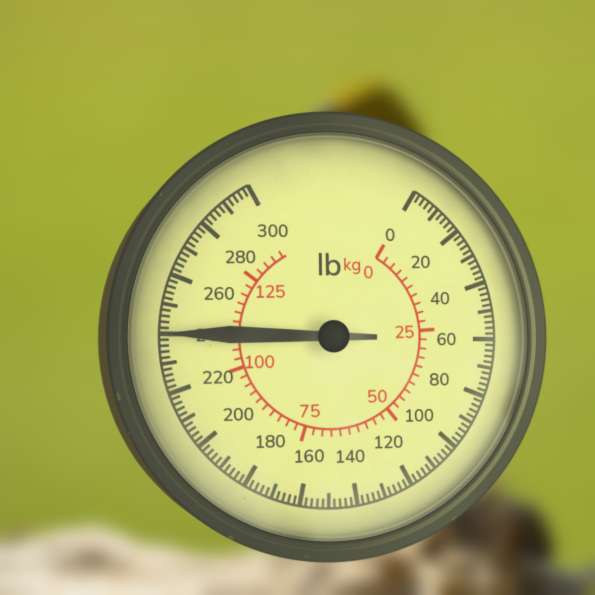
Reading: **240** lb
